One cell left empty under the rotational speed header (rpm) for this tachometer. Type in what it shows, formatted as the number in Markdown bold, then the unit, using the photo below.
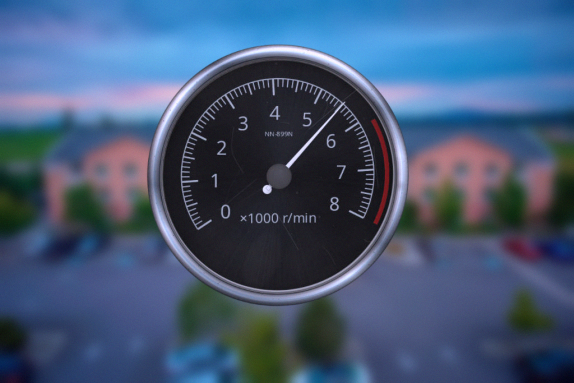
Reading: **5500** rpm
